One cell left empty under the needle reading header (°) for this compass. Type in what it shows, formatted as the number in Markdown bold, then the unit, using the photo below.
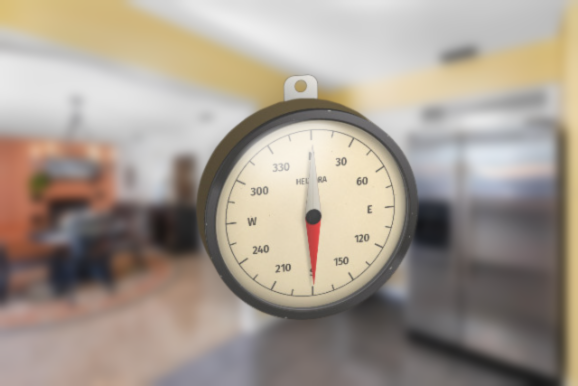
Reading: **180** °
